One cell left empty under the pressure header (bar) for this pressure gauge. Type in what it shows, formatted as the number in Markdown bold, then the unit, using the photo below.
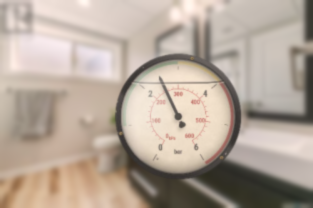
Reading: **2.5** bar
